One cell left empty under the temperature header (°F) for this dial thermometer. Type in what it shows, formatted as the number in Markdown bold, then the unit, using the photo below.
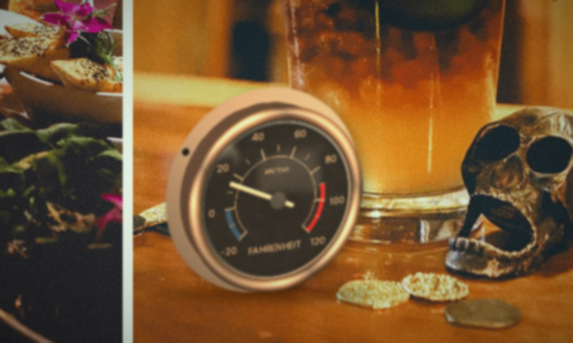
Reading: **15** °F
